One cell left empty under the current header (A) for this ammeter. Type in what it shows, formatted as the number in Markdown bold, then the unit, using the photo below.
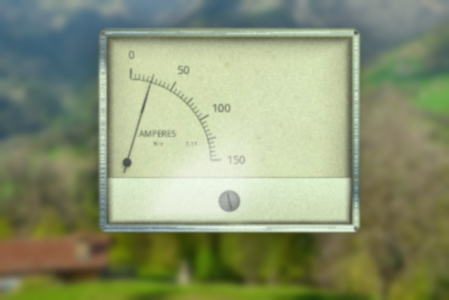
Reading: **25** A
